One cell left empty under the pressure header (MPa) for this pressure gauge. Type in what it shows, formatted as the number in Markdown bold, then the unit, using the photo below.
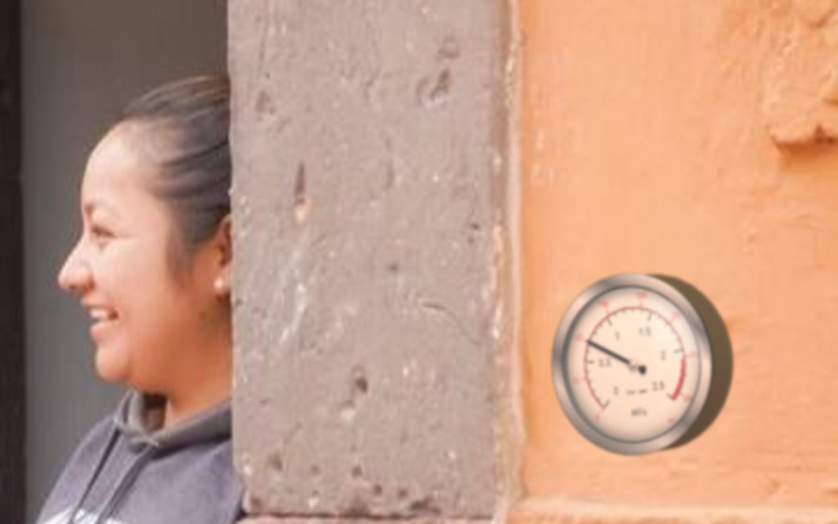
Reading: **0.7** MPa
